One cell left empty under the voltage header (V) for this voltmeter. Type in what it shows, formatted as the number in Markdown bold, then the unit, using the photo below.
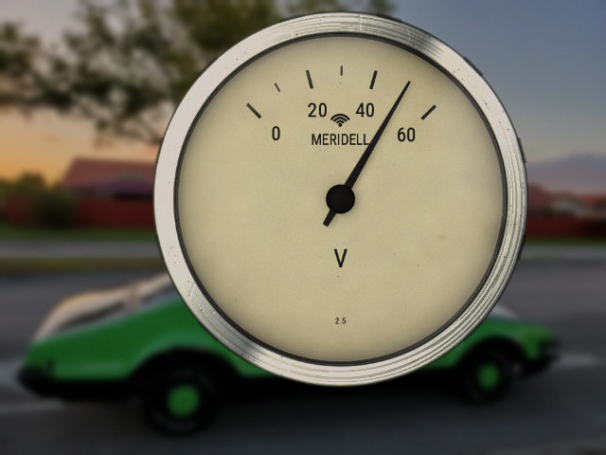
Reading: **50** V
